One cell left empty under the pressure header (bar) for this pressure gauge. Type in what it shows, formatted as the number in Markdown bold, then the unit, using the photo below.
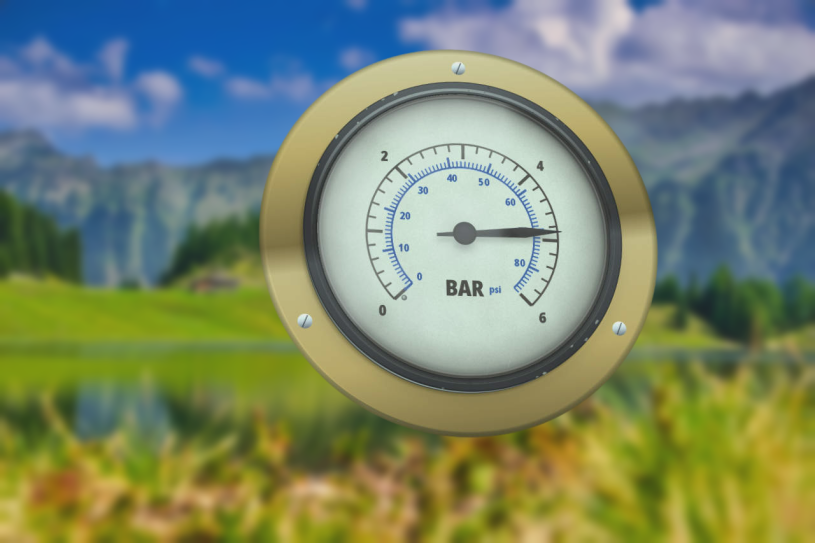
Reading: **4.9** bar
